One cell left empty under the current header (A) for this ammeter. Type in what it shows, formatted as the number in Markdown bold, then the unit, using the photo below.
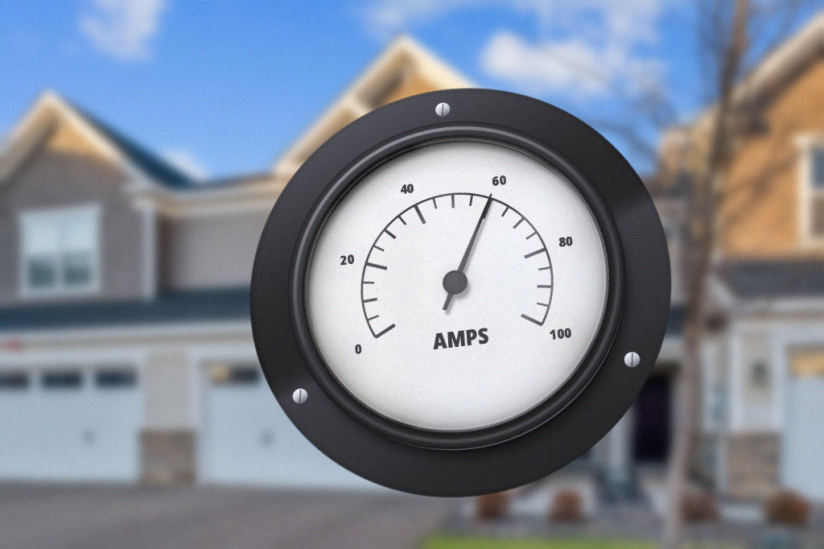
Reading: **60** A
